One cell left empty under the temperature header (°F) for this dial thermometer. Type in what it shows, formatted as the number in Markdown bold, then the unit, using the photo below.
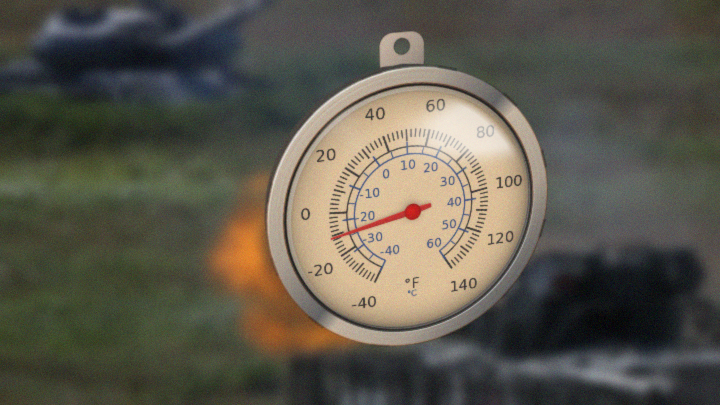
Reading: **-10** °F
